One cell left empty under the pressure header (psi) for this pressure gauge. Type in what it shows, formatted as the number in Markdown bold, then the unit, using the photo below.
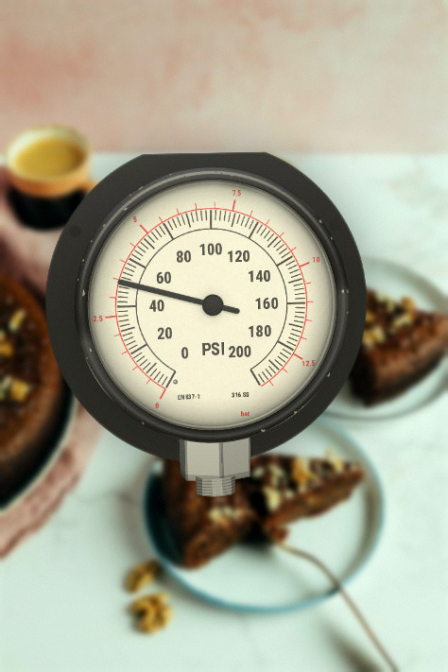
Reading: **50** psi
